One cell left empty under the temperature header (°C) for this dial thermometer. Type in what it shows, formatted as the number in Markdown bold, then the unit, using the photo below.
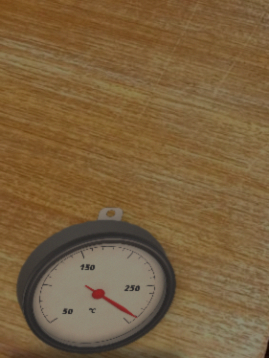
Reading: **290** °C
